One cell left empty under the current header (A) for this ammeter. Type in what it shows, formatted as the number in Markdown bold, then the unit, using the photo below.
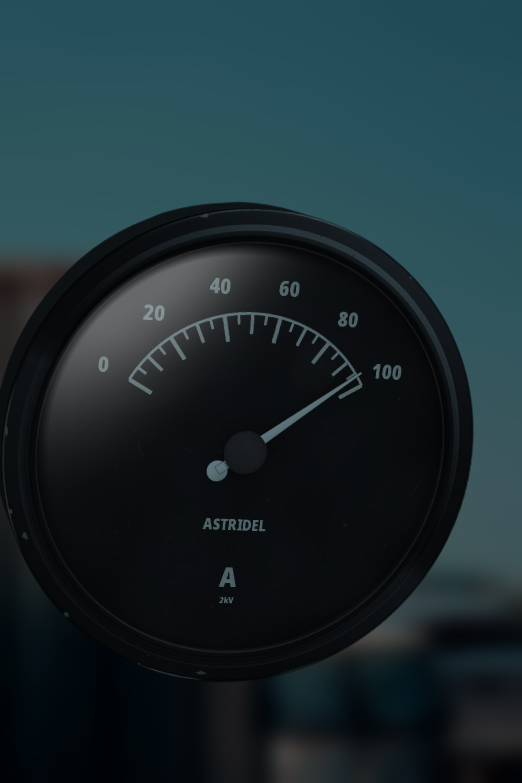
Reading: **95** A
